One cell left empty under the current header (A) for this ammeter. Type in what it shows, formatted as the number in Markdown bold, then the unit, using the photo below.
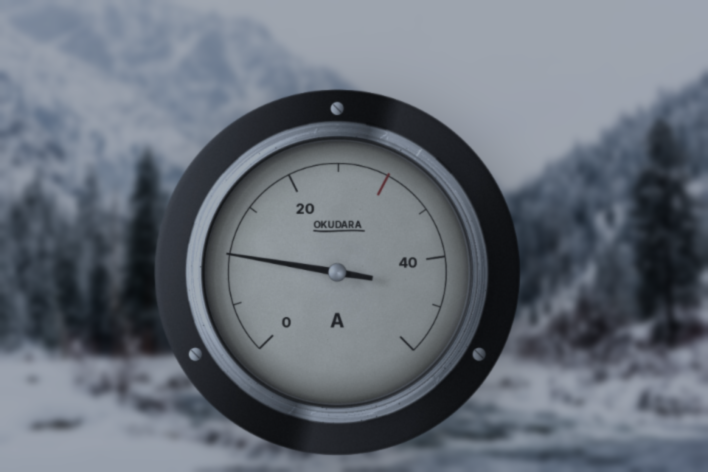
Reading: **10** A
